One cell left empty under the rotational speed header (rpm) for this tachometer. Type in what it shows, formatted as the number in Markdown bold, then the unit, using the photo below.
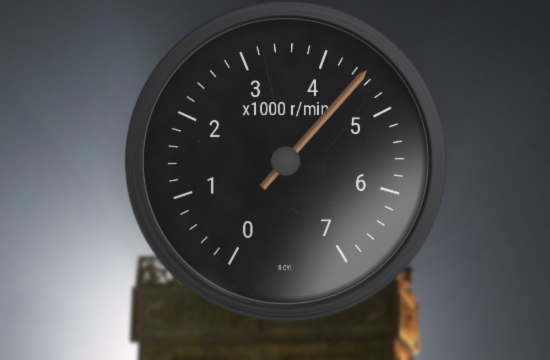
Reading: **4500** rpm
